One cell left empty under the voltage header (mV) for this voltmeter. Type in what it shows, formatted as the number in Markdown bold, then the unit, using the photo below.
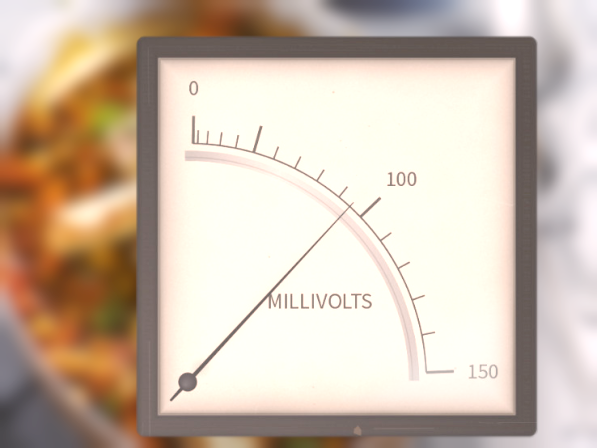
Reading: **95** mV
